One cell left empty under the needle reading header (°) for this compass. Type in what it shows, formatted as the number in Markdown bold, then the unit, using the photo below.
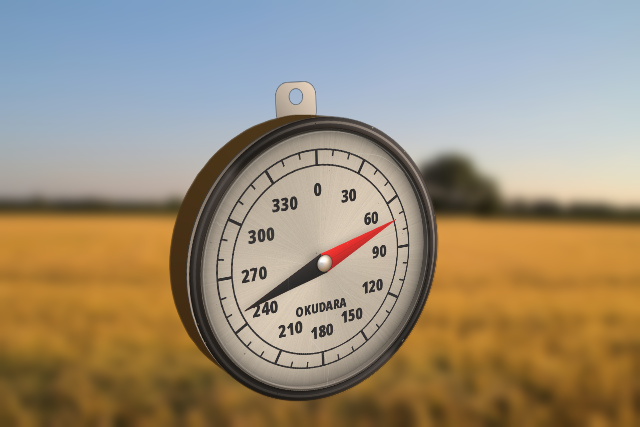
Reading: **70** °
